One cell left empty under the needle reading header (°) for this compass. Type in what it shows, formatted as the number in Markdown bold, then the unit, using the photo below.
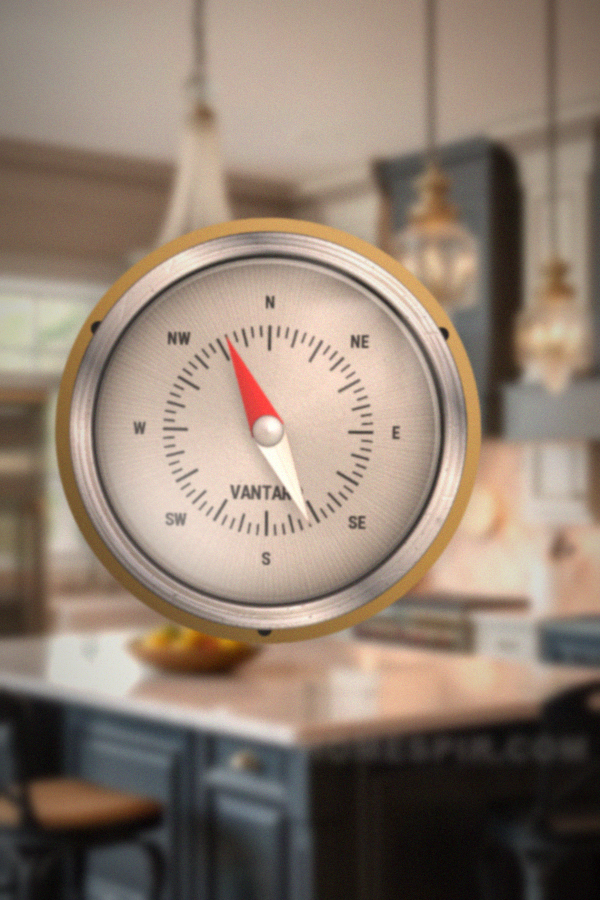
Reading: **335** °
